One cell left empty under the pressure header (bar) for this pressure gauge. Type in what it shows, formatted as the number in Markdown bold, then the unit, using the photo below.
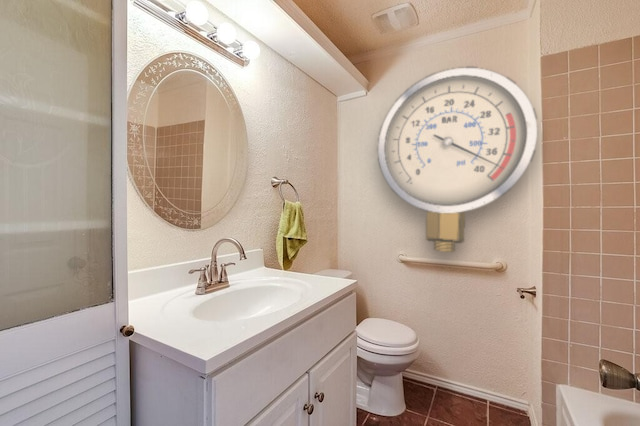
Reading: **38** bar
